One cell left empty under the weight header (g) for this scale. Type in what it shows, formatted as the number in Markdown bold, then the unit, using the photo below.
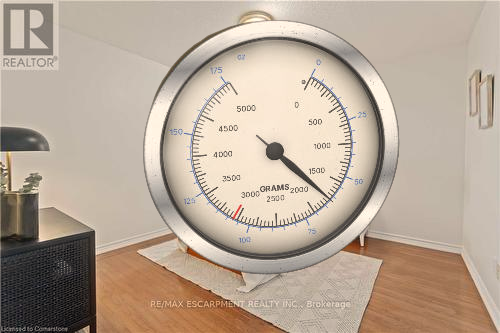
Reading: **1750** g
